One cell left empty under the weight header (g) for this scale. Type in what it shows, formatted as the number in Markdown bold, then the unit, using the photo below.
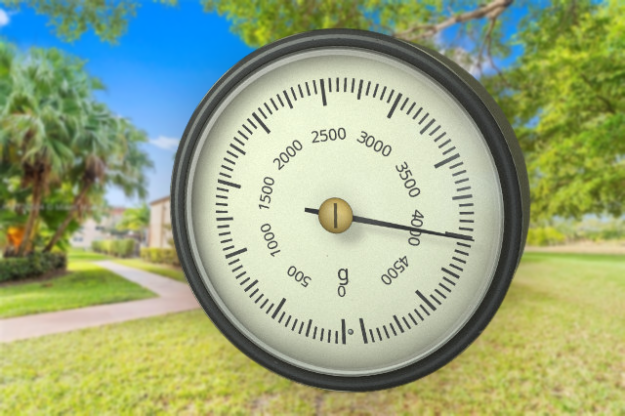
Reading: **4000** g
